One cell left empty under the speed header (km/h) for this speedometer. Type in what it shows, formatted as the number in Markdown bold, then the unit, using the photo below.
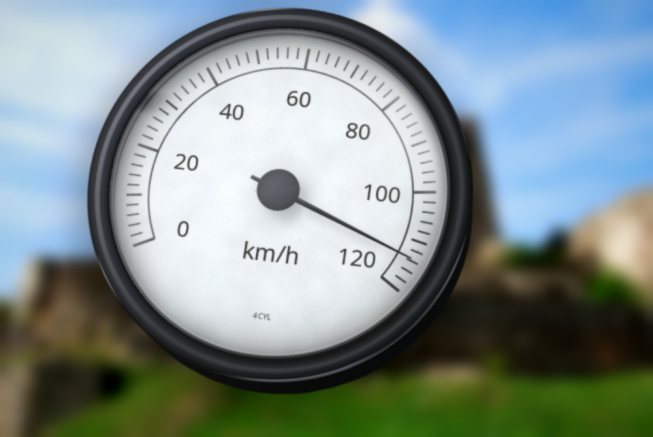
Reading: **114** km/h
